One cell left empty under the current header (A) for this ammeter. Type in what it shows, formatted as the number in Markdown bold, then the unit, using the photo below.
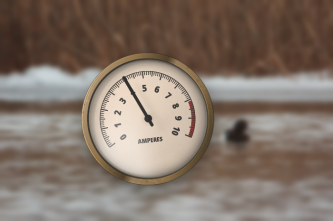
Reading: **4** A
